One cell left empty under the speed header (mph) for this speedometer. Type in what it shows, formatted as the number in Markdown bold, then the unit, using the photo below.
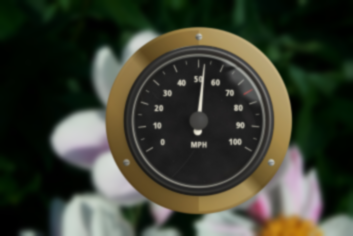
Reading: **52.5** mph
